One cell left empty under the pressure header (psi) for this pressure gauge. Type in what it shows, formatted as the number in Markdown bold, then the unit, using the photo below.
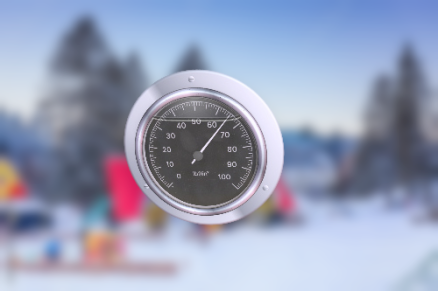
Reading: **65** psi
